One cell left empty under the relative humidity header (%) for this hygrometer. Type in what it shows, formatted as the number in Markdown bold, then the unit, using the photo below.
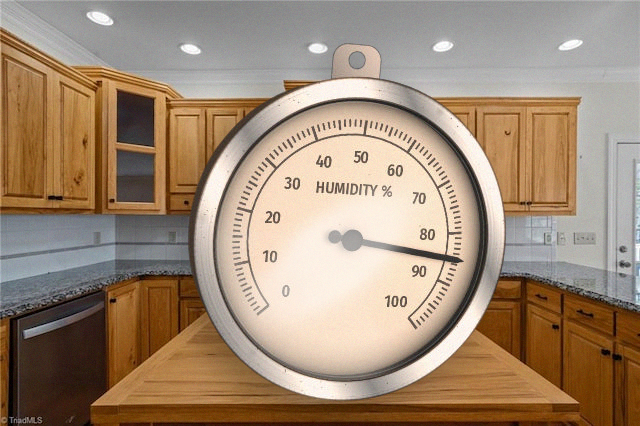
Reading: **85** %
